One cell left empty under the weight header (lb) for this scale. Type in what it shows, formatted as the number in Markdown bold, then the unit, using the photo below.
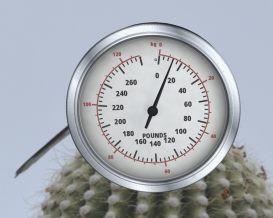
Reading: **12** lb
